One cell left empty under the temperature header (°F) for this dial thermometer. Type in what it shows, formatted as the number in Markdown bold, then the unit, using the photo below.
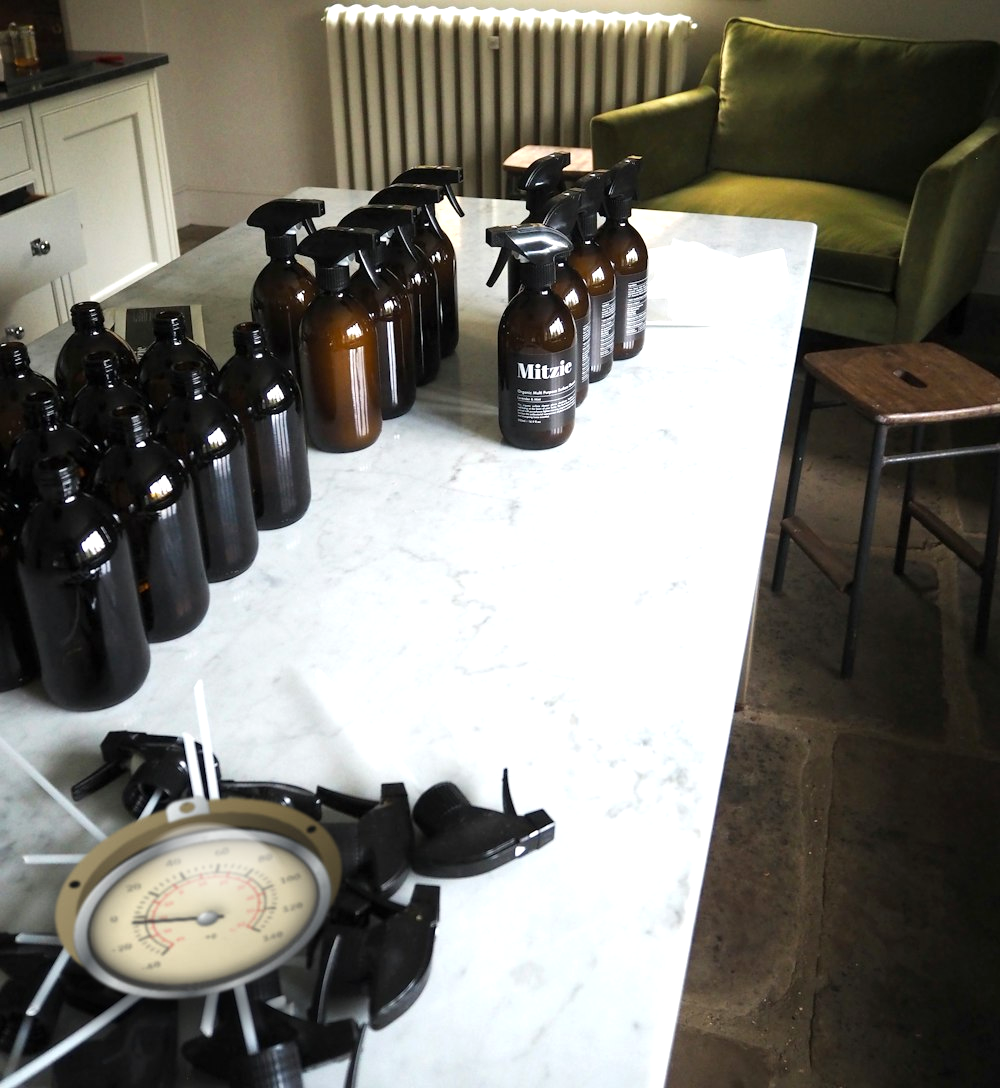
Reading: **0** °F
